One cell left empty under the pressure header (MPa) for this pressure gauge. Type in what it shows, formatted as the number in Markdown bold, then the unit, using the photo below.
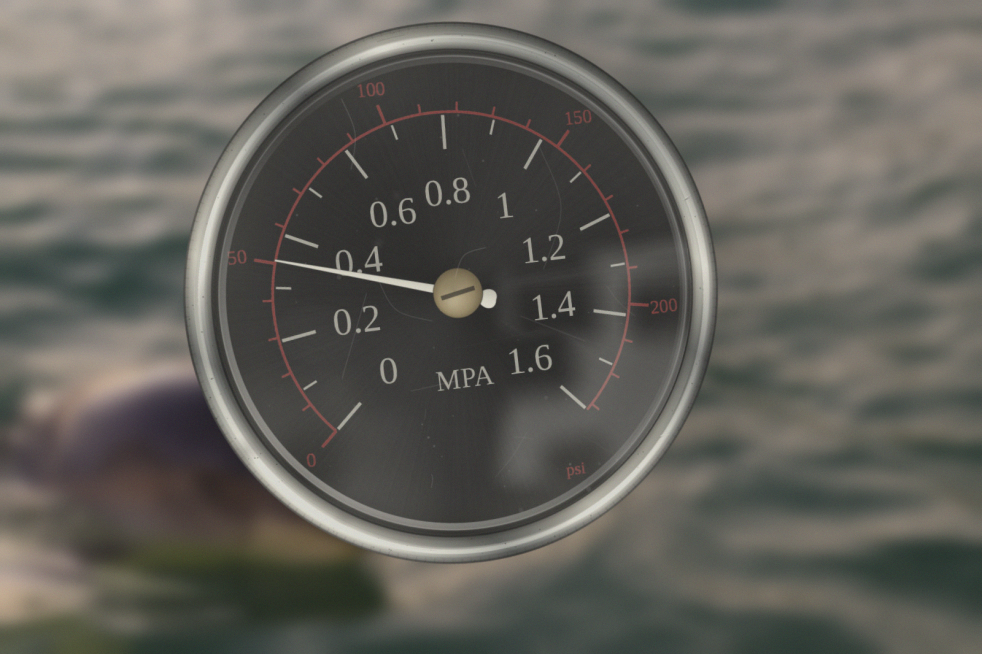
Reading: **0.35** MPa
